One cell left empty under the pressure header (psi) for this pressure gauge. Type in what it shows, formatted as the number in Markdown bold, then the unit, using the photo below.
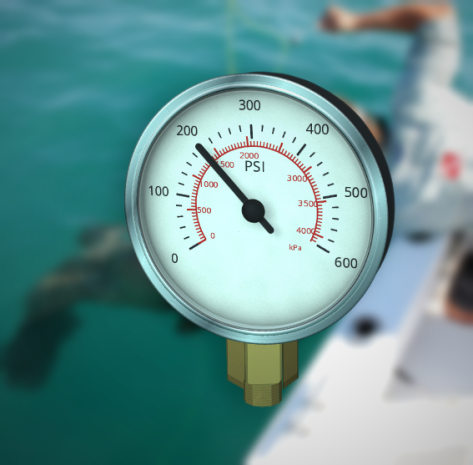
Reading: **200** psi
